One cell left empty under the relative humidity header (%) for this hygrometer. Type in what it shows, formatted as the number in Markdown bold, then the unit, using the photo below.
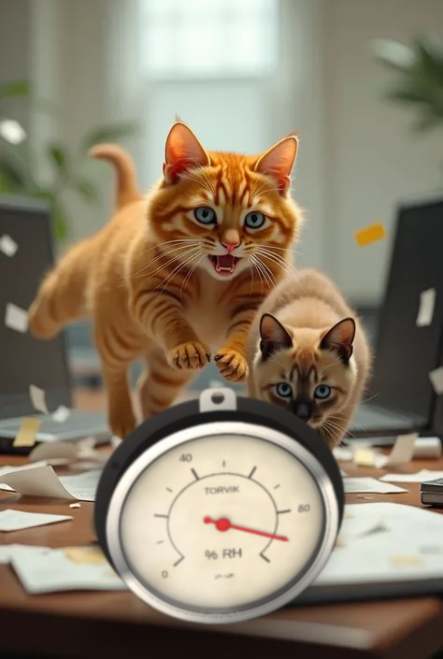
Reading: **90** %
